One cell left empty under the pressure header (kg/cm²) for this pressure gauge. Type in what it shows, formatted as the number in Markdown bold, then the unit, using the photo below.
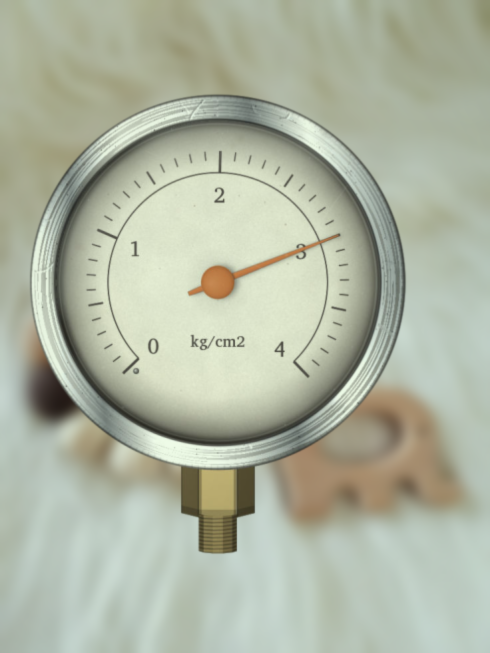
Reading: **3** kg/cm²
